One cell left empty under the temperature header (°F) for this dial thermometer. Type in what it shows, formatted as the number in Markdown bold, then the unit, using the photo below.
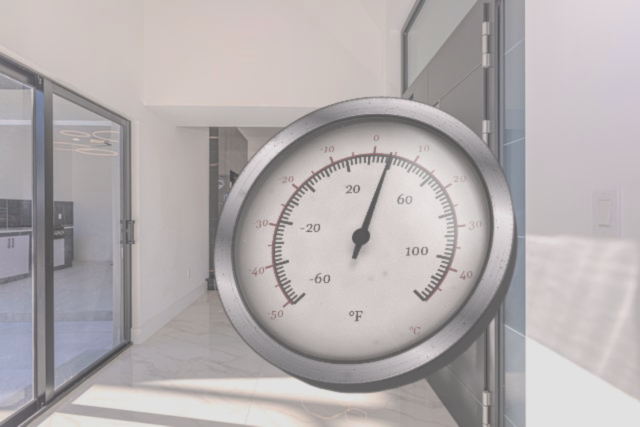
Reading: **40** °F
